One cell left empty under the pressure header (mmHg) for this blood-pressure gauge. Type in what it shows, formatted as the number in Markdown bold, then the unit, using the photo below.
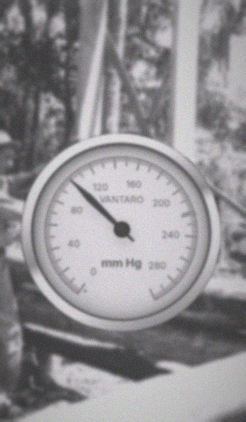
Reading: **100** mmHg
